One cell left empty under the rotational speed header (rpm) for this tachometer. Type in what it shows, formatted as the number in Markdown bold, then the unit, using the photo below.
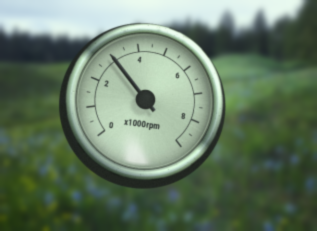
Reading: **3000** rpm
